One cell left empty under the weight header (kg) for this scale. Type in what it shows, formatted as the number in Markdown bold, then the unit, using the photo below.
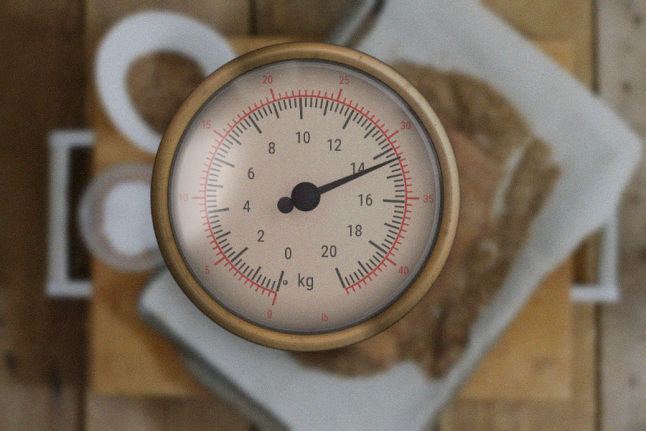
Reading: **14.4** kg
